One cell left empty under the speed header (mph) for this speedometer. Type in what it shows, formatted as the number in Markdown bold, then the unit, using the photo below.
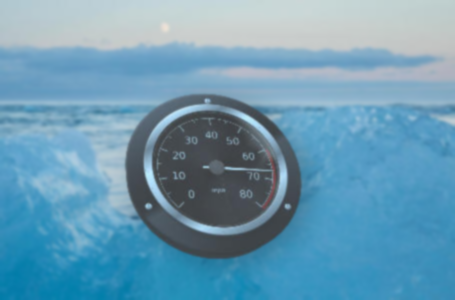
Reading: **67.5** mph
